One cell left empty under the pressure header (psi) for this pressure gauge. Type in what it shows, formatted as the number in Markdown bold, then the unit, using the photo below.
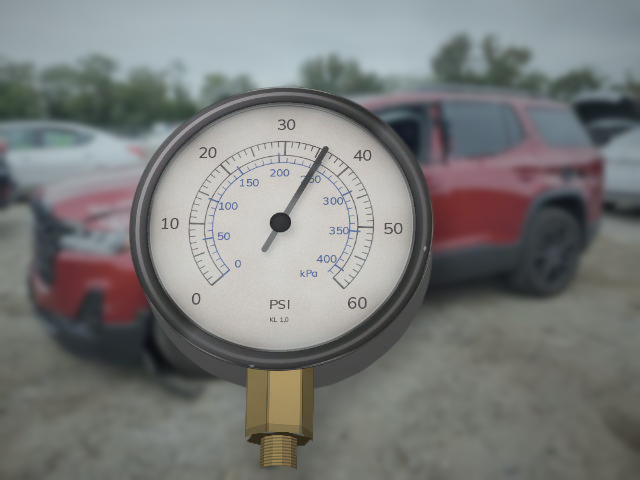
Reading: **36** psi
